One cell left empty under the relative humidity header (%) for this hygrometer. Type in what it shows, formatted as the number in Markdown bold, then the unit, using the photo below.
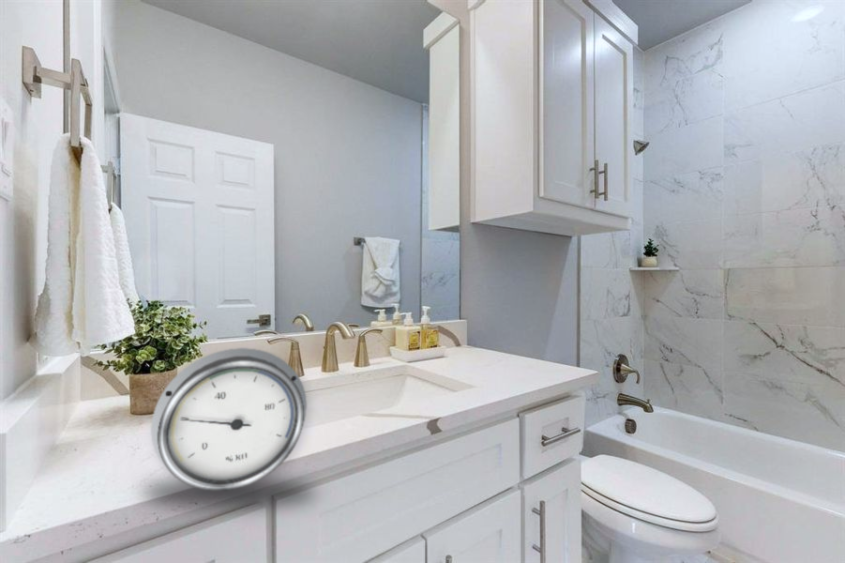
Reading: **20** %
